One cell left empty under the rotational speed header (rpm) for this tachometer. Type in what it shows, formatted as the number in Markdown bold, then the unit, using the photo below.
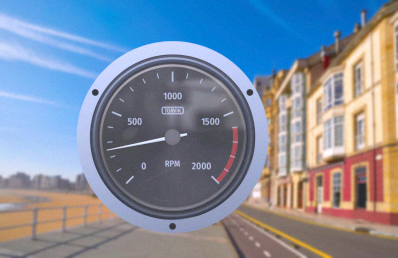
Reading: **250** rpm
